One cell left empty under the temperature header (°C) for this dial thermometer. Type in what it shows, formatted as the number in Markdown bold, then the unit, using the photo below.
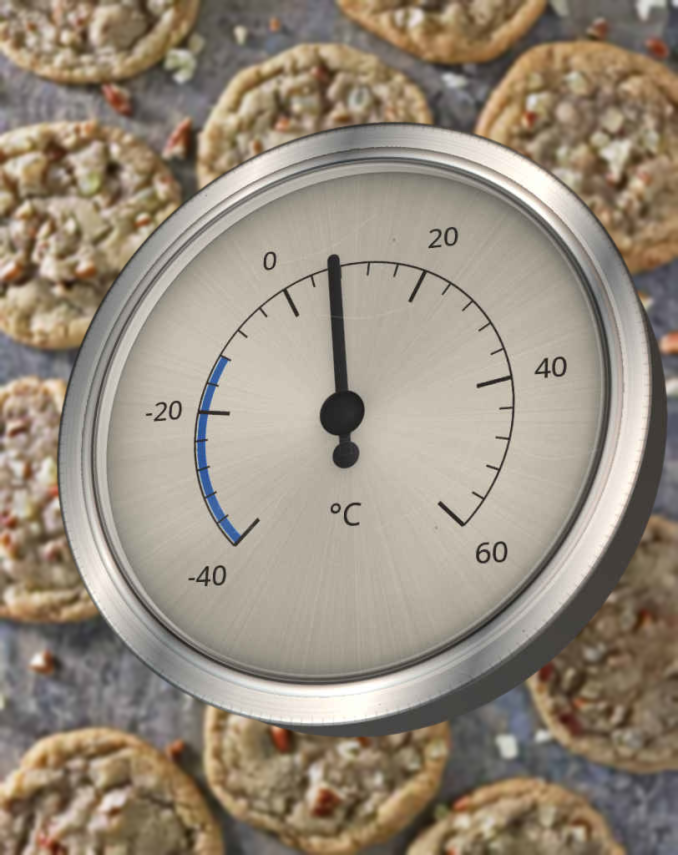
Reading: **8** °C
